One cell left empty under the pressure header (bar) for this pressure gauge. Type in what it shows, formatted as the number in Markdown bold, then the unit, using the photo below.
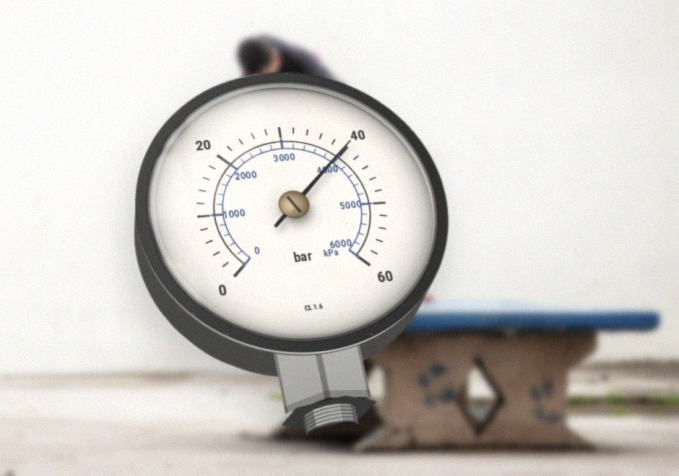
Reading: **40** bar
